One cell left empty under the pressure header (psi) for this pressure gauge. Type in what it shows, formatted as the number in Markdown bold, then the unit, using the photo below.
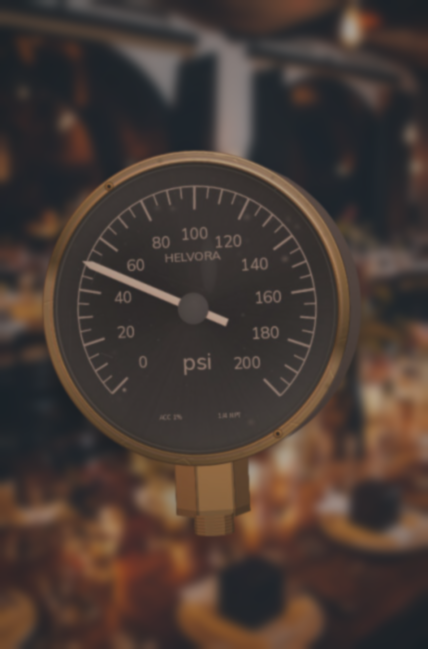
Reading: **50** psi
